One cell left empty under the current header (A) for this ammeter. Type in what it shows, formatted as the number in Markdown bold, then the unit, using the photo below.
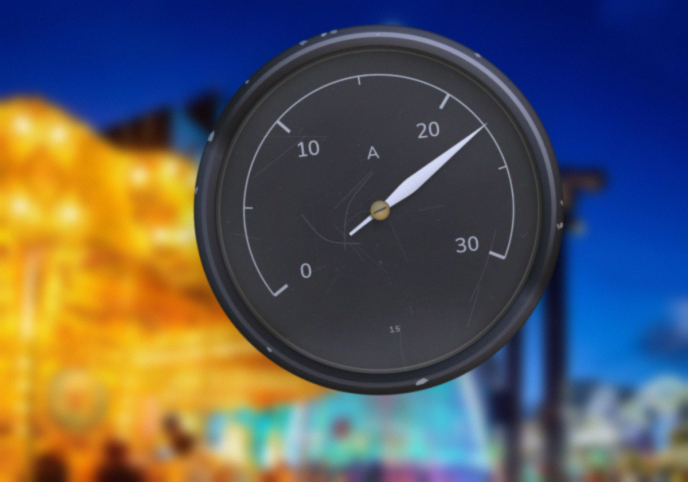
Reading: **22.5** A
